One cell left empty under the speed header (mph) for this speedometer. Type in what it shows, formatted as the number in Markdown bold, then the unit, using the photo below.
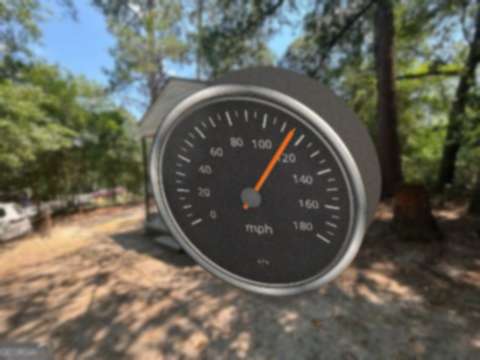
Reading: **115** mph
